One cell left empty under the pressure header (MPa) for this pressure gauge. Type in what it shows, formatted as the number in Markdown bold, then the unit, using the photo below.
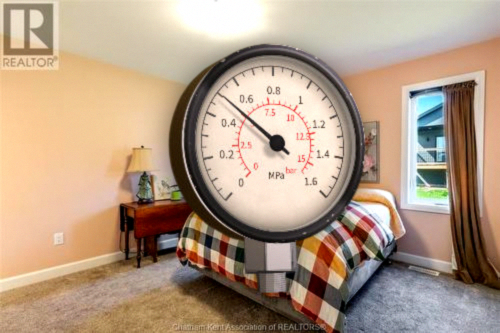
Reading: **0.5** MPa
